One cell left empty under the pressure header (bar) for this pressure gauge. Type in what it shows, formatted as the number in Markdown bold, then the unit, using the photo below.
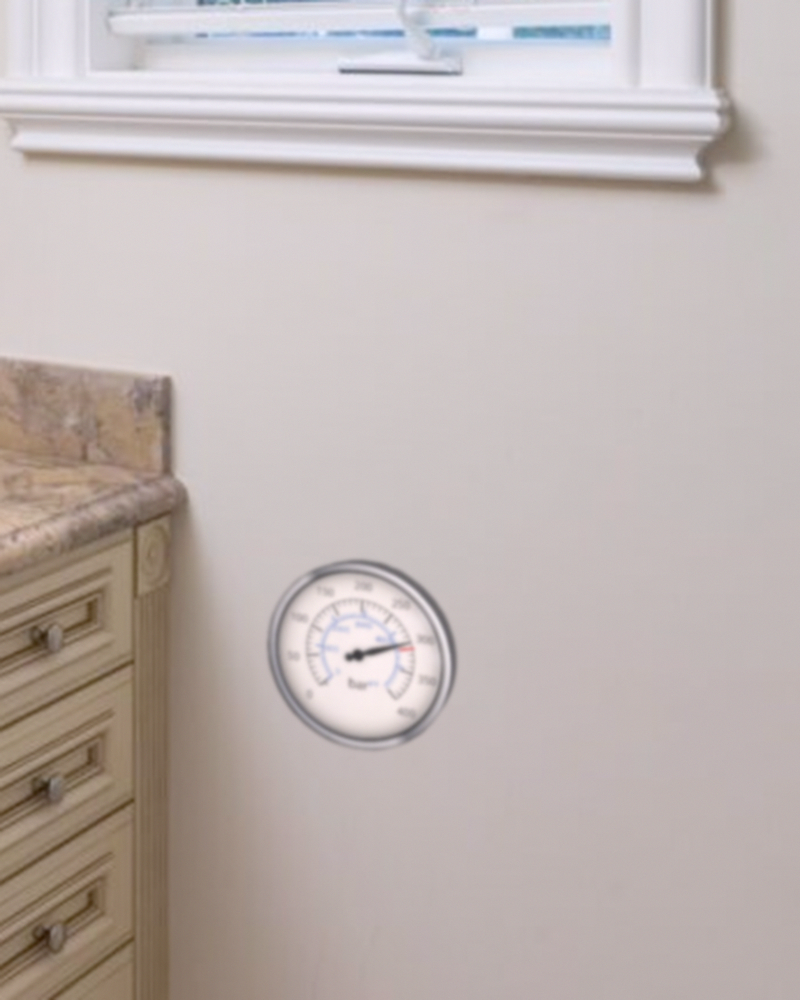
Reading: **300** bar
